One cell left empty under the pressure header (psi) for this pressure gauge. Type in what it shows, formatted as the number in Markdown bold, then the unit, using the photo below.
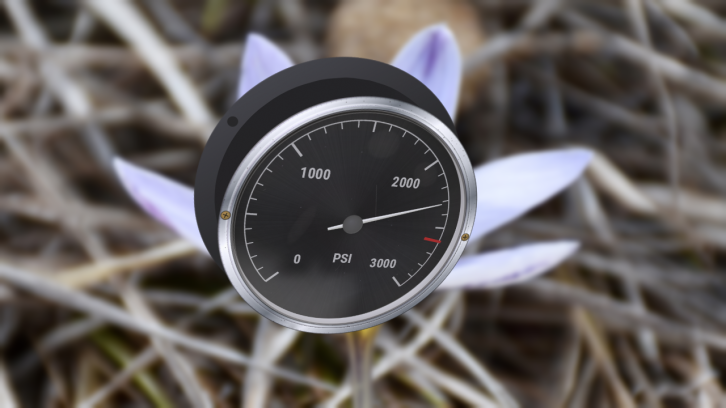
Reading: **2300** psi
